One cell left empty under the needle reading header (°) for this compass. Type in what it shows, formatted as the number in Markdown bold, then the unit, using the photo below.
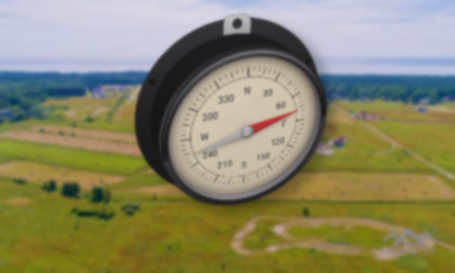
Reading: **75** °
